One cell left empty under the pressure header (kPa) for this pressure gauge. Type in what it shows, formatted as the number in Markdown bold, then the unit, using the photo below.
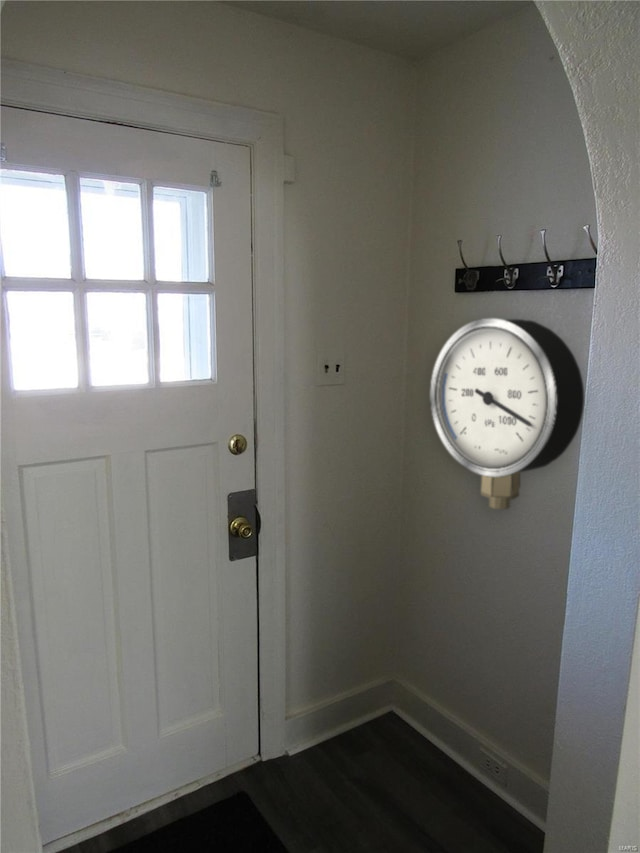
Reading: **925** kPa
